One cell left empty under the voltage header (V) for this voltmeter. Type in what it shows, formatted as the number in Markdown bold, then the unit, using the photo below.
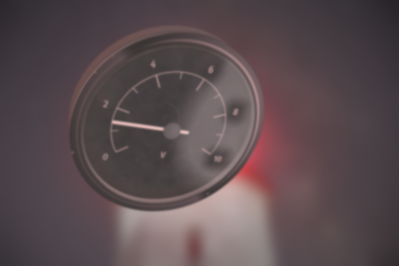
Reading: **1.5** V
